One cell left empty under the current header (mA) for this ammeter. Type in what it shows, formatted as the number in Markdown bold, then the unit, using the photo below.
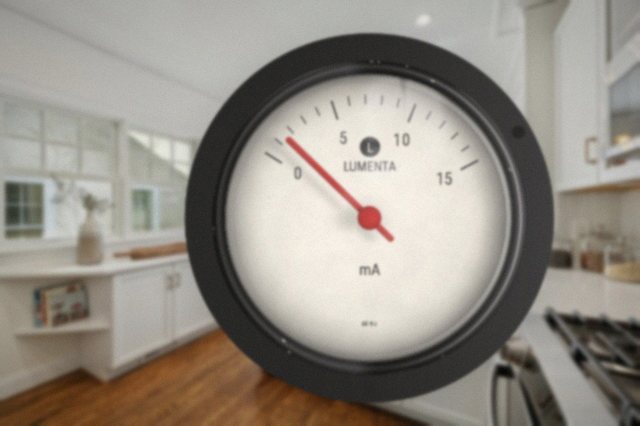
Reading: **1.5** mA
